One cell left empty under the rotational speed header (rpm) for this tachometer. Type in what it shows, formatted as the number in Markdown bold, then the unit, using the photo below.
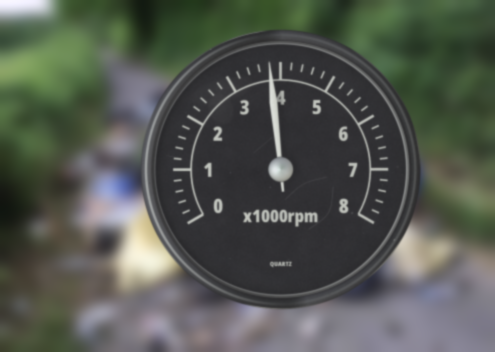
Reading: **3800** rpm
